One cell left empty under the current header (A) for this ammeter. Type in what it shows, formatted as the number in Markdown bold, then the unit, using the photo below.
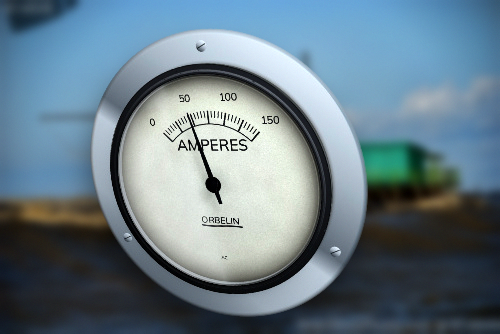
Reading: **50** A
